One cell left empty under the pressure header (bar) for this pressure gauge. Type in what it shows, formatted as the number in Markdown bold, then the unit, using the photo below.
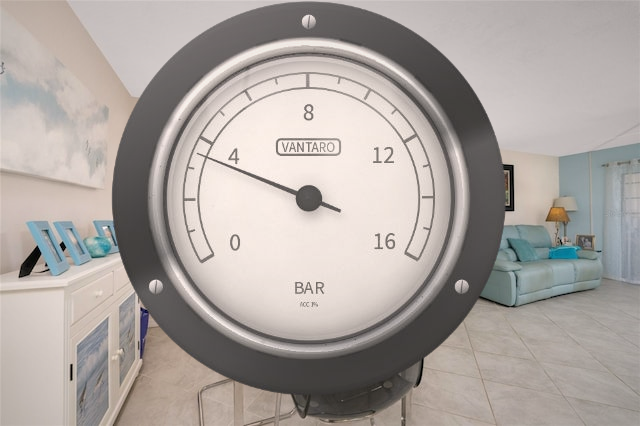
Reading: **3.5** bar
